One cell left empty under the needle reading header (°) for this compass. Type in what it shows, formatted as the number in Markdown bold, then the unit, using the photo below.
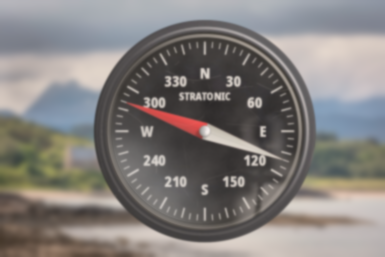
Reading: **290** °
